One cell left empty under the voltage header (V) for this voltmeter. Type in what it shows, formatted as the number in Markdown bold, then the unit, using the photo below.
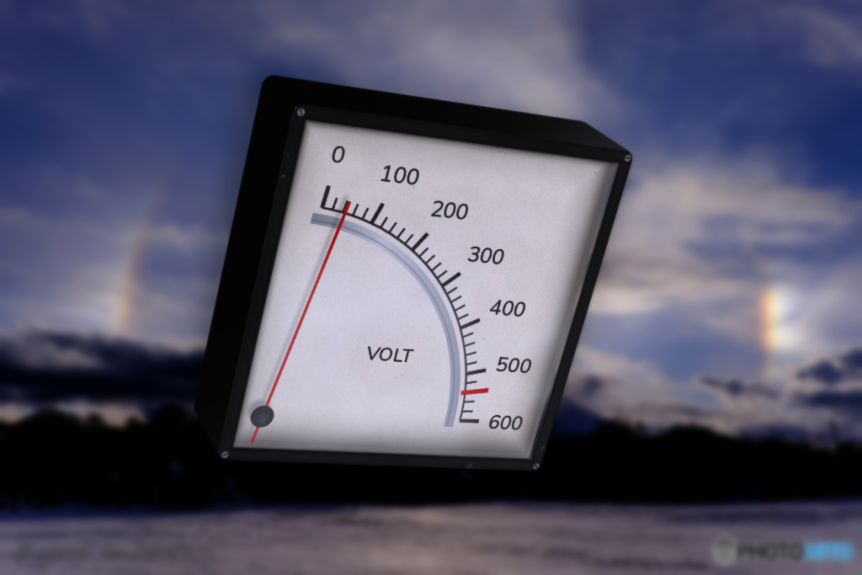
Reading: **40** V
